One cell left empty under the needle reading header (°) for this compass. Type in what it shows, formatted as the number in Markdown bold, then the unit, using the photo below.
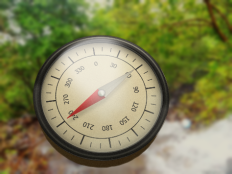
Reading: **240** °
